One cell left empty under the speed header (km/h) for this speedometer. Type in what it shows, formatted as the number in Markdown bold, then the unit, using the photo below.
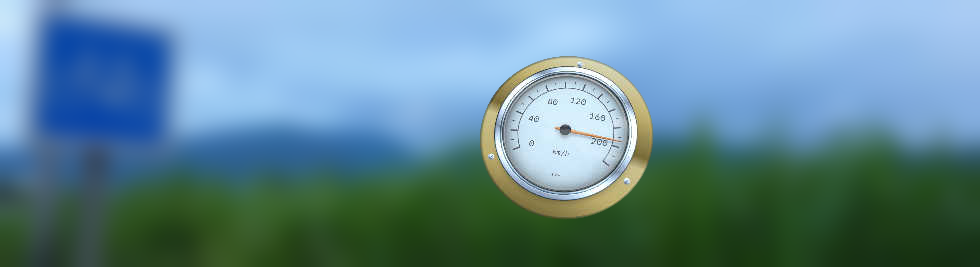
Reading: **195** km/h
